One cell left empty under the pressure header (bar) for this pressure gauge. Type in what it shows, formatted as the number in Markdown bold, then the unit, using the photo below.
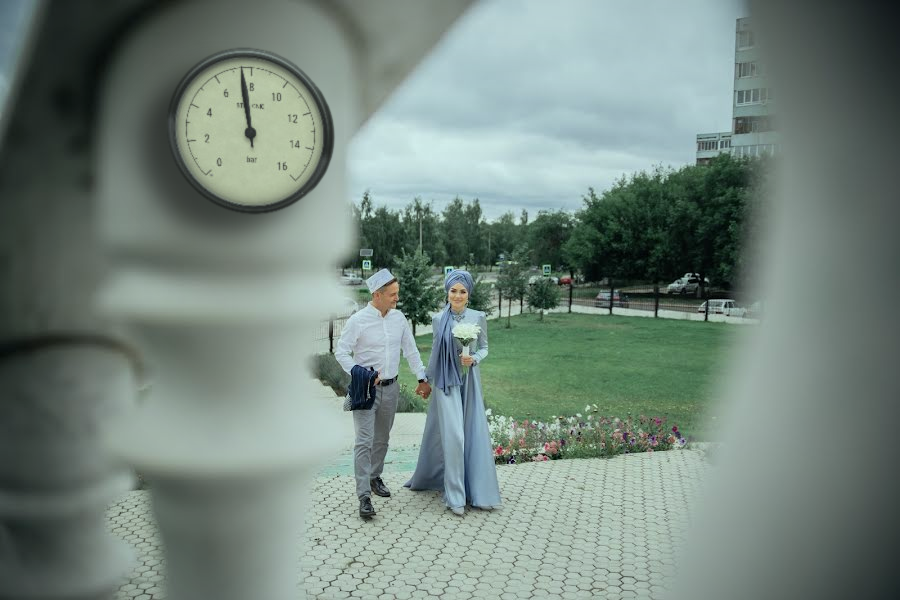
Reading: **7.5** bar
